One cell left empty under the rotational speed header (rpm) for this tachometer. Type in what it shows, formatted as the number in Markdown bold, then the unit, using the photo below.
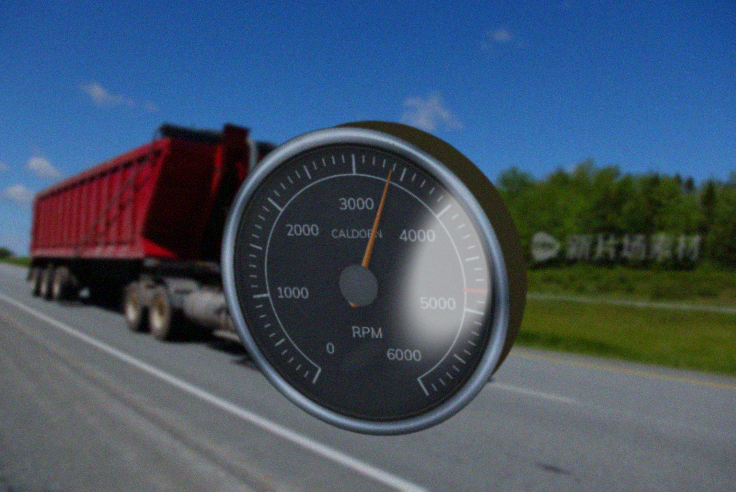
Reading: **3400** rpm
